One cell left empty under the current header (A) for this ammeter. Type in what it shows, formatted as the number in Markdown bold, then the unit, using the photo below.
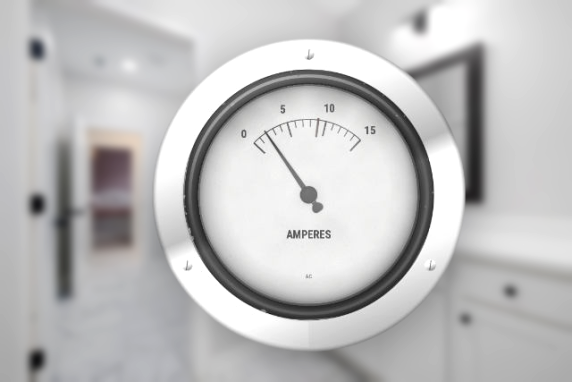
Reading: **2** A
